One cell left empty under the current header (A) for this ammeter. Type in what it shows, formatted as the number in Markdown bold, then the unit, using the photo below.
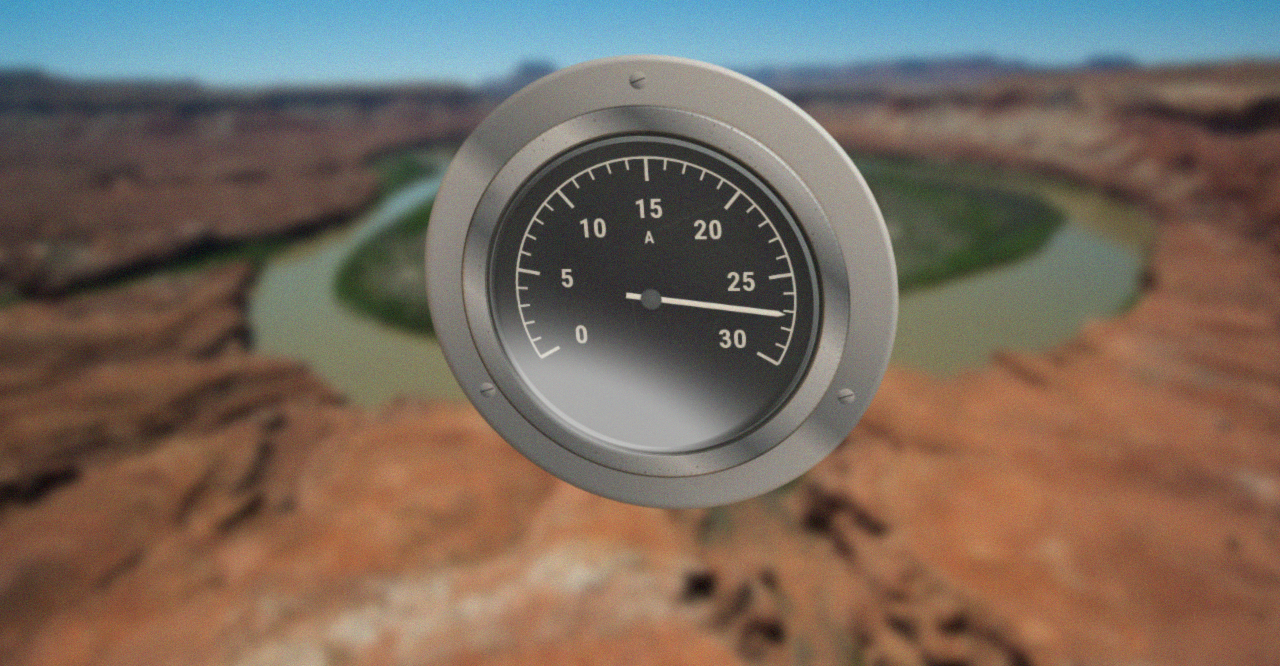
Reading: **27** A
